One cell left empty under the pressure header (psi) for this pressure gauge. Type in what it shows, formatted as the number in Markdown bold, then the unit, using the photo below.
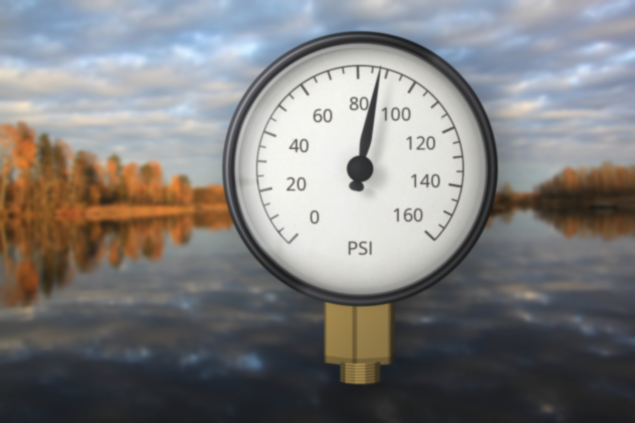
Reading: **87.5** psi
